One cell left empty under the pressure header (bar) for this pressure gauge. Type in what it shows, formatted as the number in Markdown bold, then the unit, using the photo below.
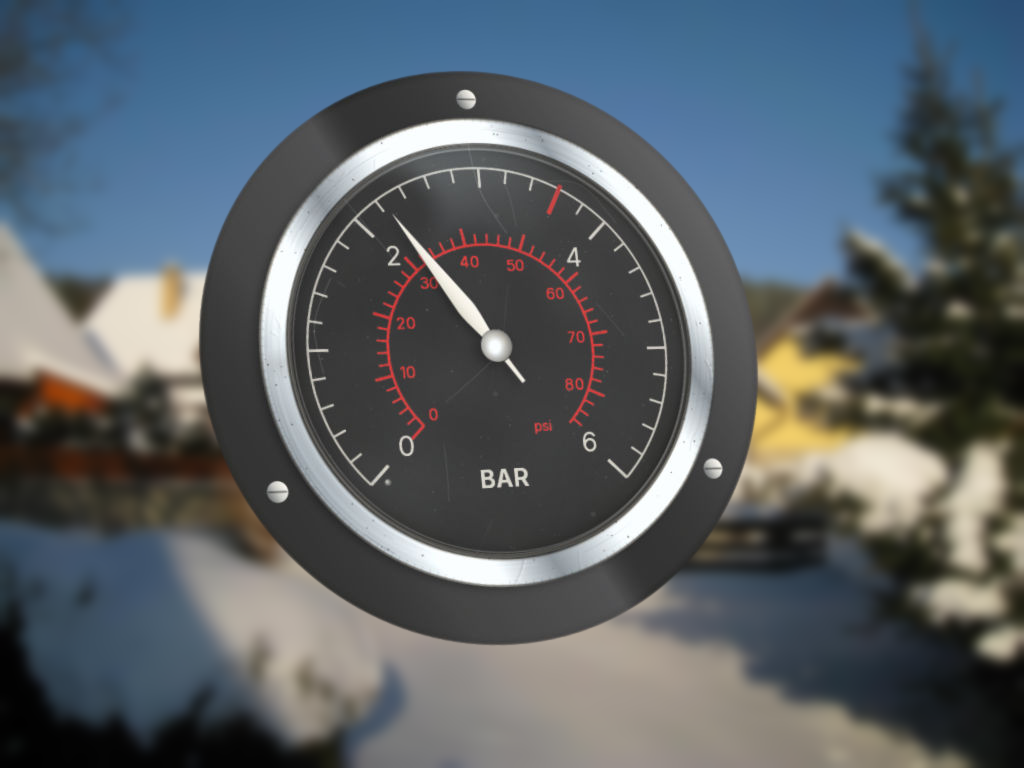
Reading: **2.2** bar
